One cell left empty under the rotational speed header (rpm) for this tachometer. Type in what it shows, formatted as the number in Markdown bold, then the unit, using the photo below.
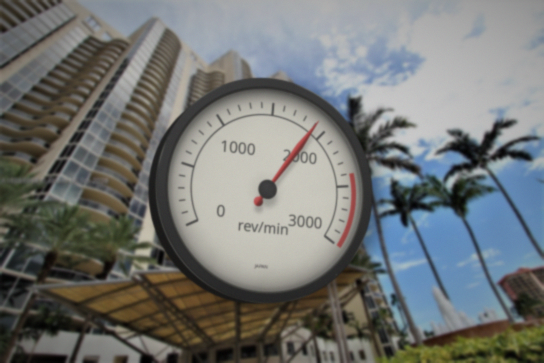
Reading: **1900** rpm
